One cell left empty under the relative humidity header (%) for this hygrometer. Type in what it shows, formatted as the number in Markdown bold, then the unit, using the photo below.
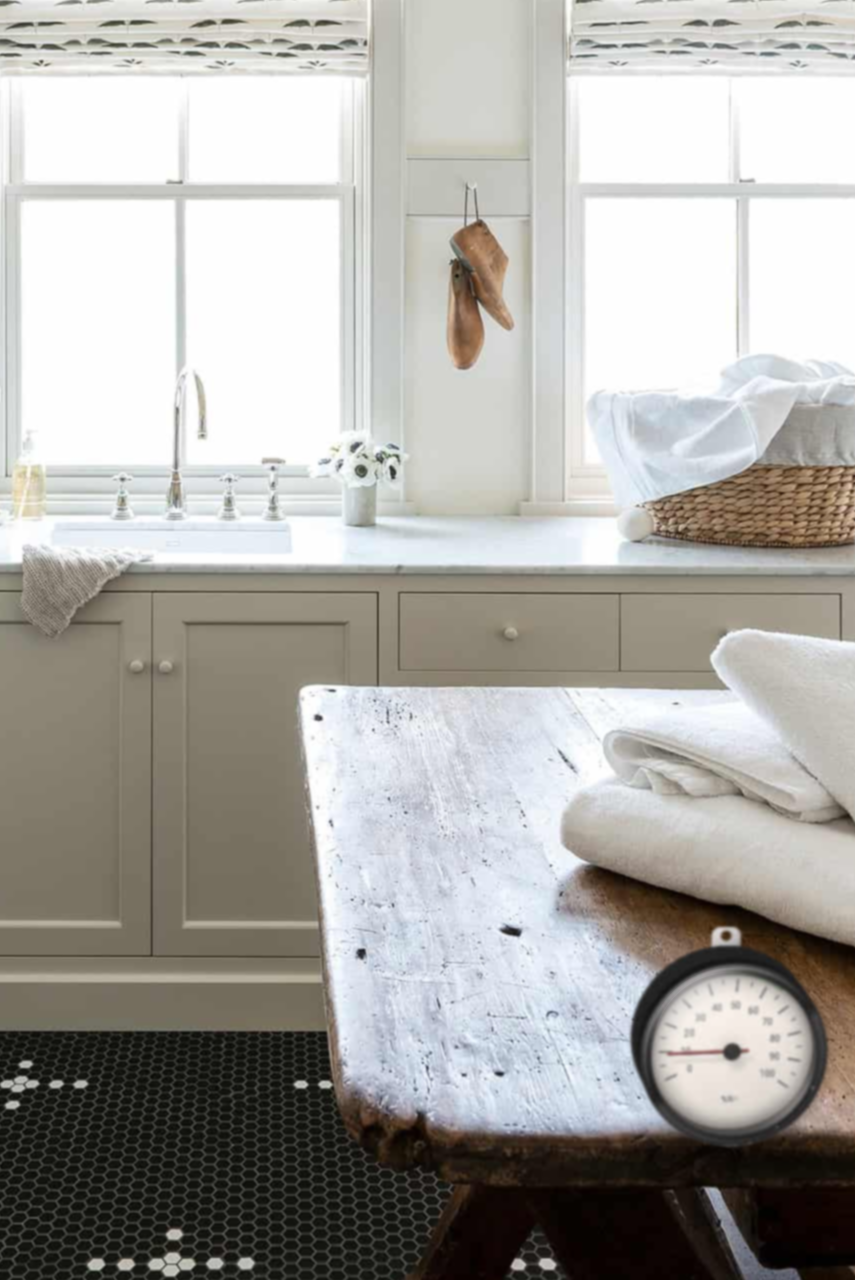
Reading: **10** %
